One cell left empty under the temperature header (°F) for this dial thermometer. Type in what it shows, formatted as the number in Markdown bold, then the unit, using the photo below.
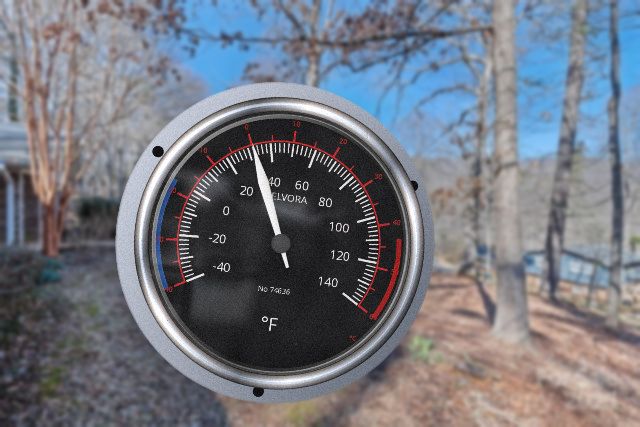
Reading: **32** °F
